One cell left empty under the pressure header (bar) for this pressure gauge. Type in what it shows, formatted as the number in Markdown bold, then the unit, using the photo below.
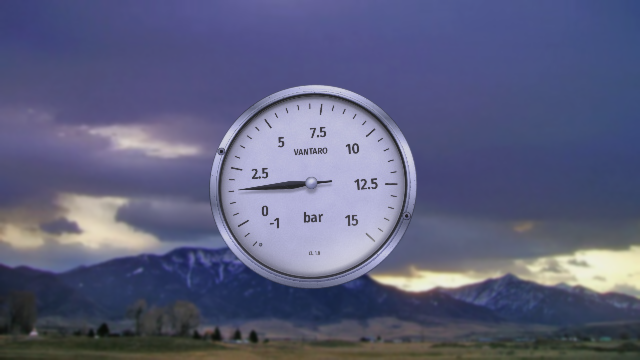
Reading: **1.5** bar
